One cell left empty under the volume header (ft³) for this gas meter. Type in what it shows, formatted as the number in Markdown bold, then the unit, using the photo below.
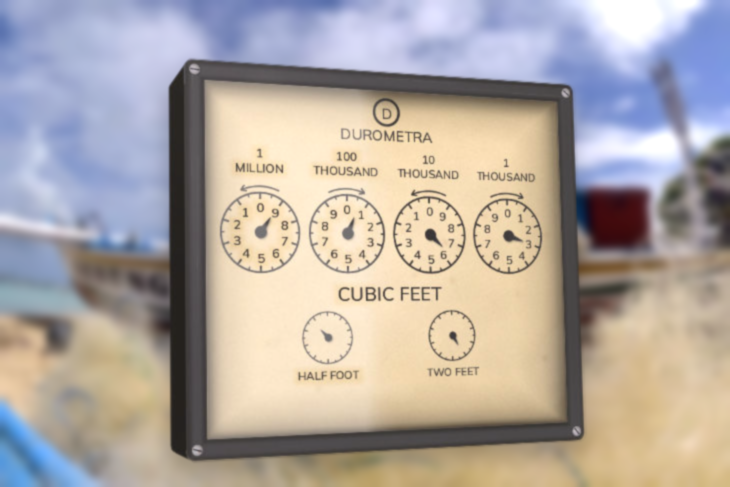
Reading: **906300** ft³
